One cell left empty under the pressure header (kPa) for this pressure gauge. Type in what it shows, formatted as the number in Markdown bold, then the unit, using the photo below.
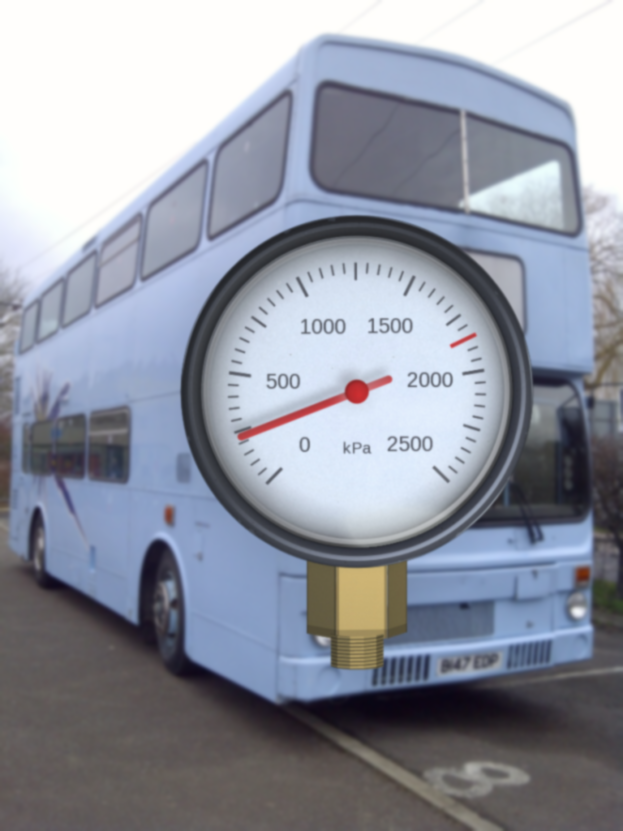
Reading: **225** kPa
